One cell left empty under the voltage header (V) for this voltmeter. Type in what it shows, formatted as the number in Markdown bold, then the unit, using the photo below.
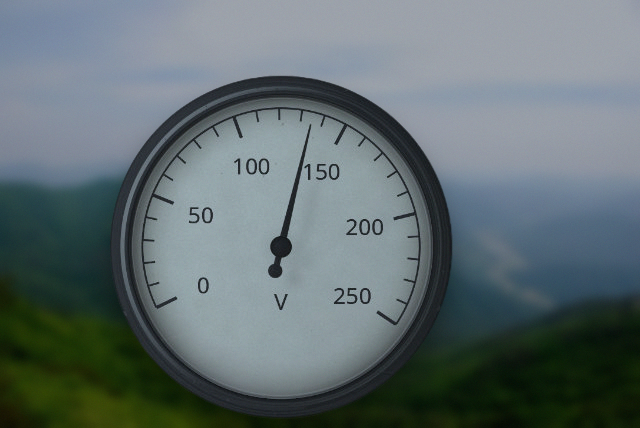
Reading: **135** V
